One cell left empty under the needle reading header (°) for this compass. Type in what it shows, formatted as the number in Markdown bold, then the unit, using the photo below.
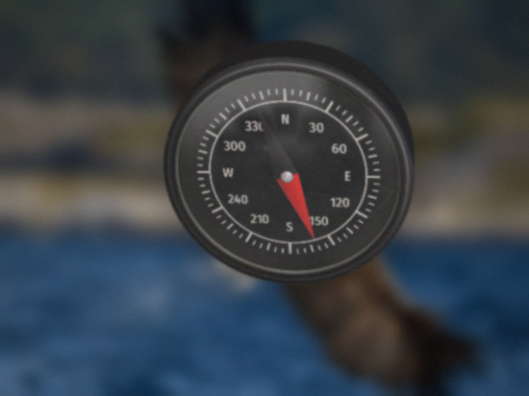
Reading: **160** °
